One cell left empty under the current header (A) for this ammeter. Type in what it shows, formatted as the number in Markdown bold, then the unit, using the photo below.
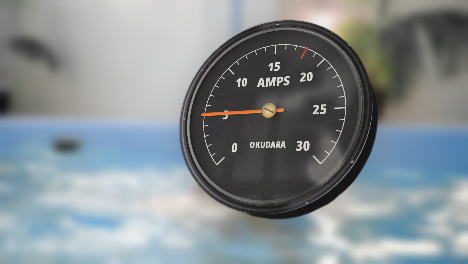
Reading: **5** A
